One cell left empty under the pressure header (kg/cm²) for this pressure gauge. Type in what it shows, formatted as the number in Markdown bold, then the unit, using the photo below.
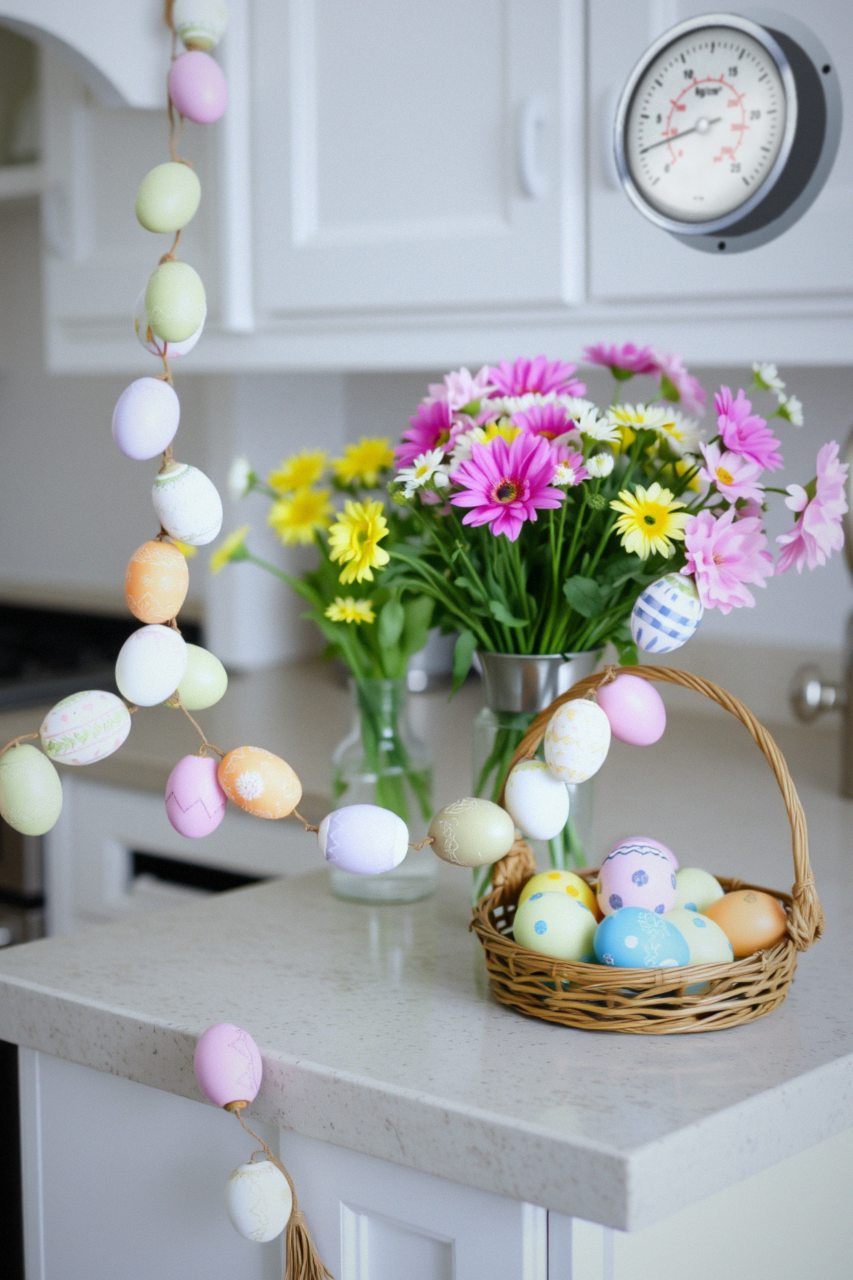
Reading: **2.5** kg/cm²
